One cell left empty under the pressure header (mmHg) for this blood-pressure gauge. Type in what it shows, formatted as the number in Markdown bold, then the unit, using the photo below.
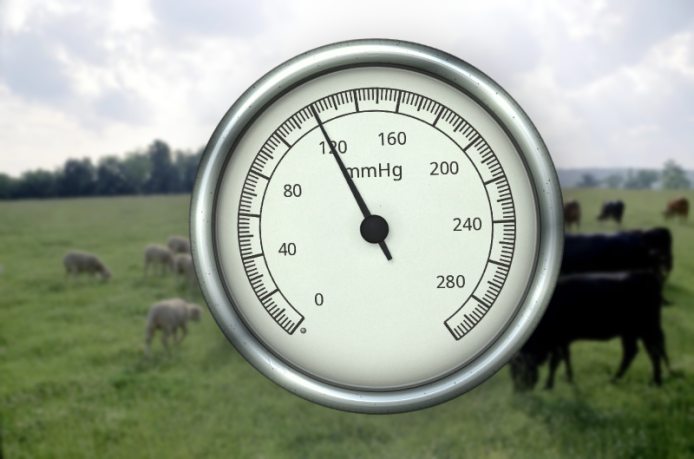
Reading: **120** mmHg
